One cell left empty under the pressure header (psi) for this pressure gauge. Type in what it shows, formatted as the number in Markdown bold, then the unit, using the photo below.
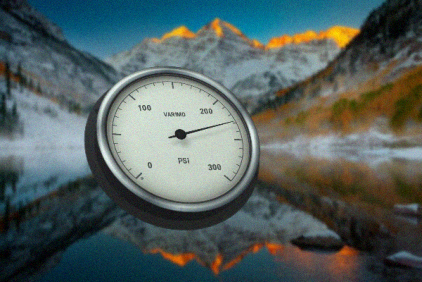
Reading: **230** psi
